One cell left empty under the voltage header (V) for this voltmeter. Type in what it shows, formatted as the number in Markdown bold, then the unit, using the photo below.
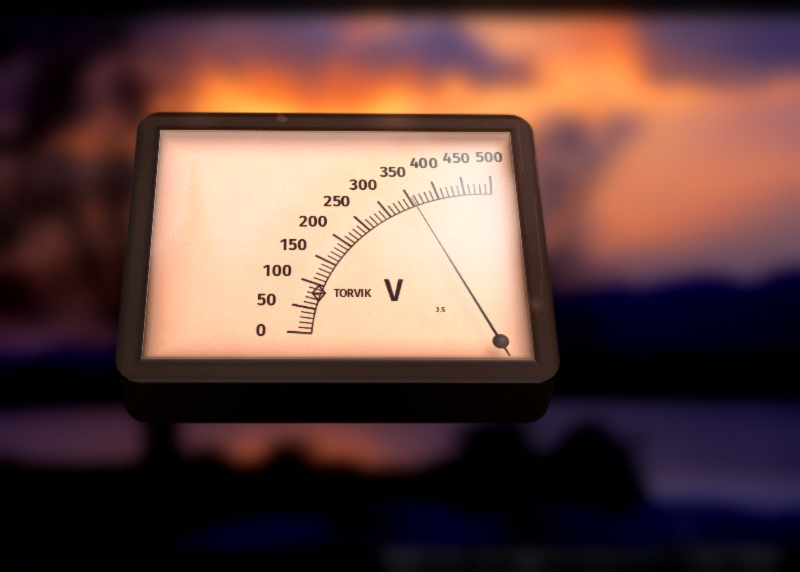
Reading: **350** V
